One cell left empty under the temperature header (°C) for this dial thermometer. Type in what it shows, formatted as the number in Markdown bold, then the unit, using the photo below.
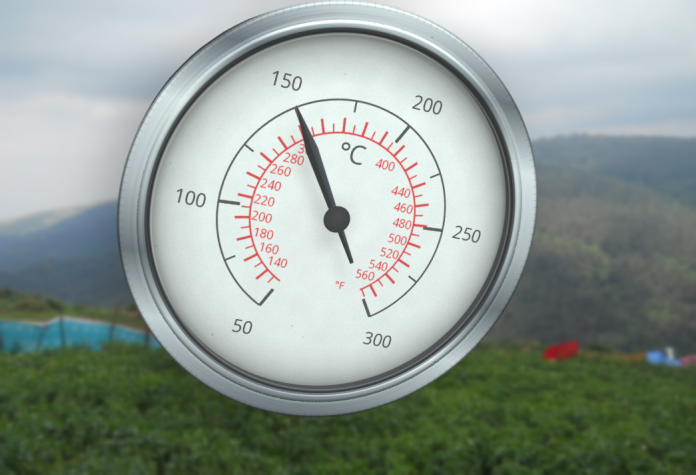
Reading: **150** °C
